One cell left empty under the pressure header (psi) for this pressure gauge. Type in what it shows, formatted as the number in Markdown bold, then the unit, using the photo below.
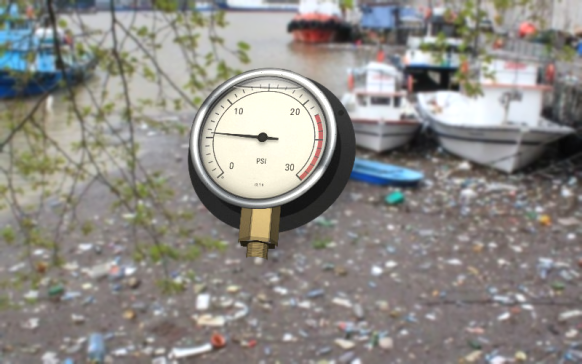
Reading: **5.5** psi
